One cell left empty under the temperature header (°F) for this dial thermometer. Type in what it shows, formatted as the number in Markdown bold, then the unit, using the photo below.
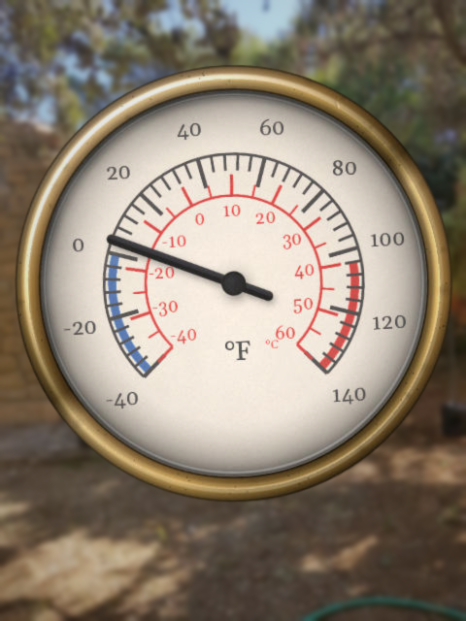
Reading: **4** °F
